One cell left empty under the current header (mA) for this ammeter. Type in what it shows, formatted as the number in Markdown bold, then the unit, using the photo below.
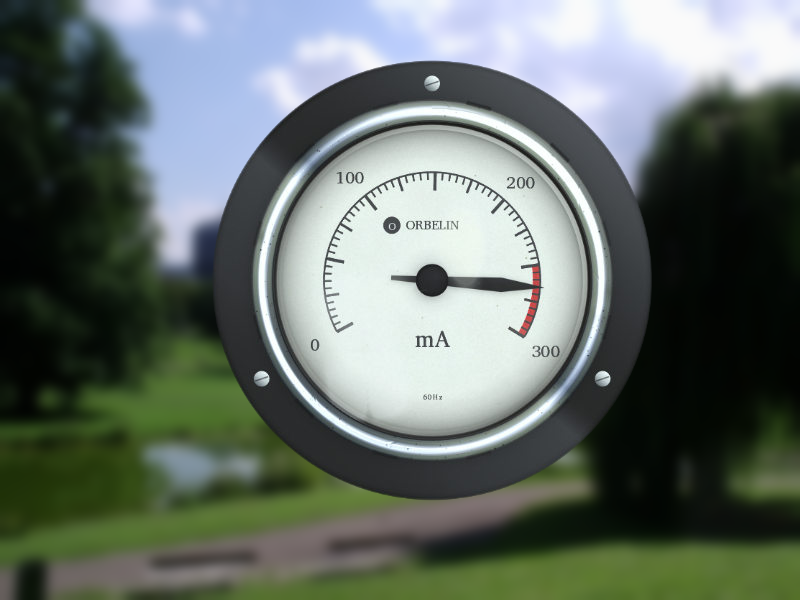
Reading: **265** mA
